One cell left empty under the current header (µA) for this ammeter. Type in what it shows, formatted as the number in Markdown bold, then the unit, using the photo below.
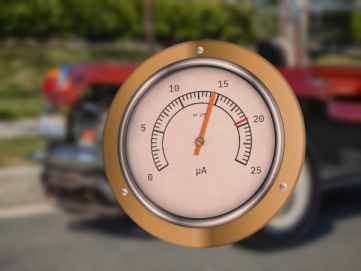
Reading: **14.5** µA
